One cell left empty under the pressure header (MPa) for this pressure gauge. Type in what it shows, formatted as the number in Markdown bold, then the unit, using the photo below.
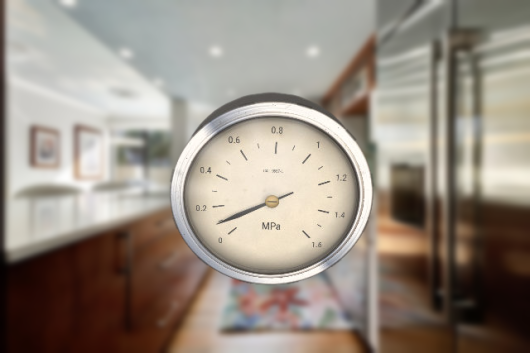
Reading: **0.1** MPa
